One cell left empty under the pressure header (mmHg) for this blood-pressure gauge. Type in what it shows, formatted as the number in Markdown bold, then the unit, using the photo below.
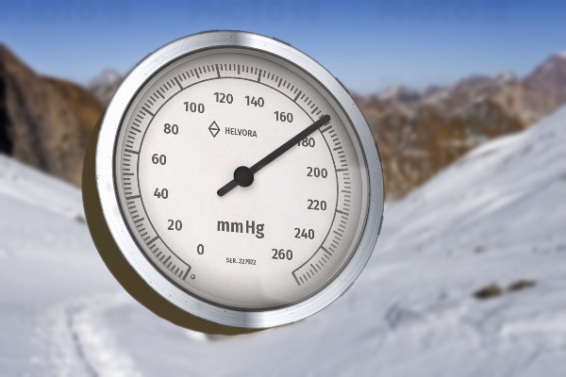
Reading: **176** mmHg
